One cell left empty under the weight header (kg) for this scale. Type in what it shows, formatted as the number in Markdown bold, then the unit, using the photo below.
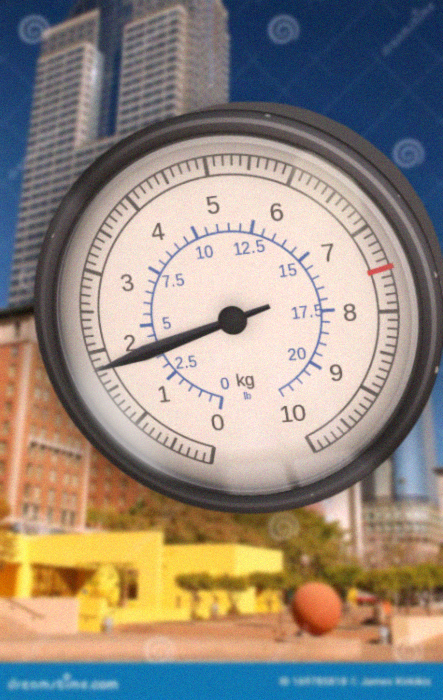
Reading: **1.8** kg
